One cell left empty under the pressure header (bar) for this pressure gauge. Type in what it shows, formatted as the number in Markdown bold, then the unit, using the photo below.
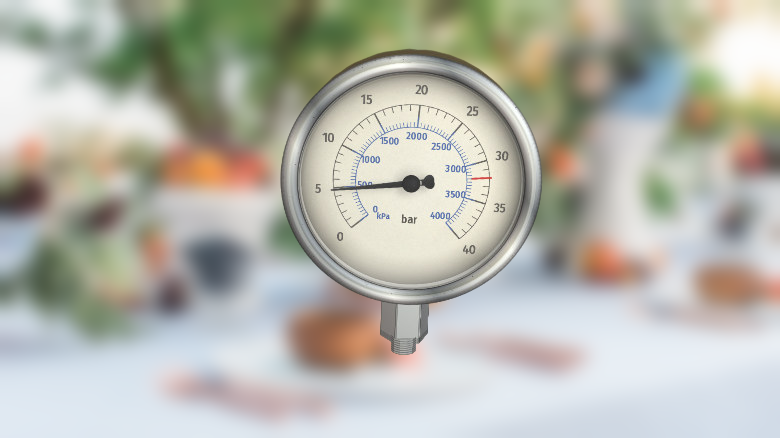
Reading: **5** bar
